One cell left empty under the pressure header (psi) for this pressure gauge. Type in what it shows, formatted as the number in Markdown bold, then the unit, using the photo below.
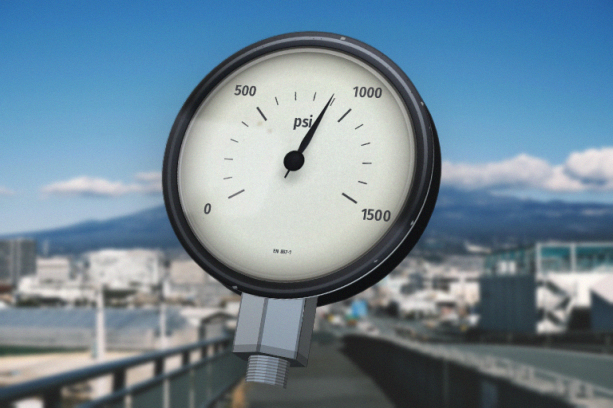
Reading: **900** psi
